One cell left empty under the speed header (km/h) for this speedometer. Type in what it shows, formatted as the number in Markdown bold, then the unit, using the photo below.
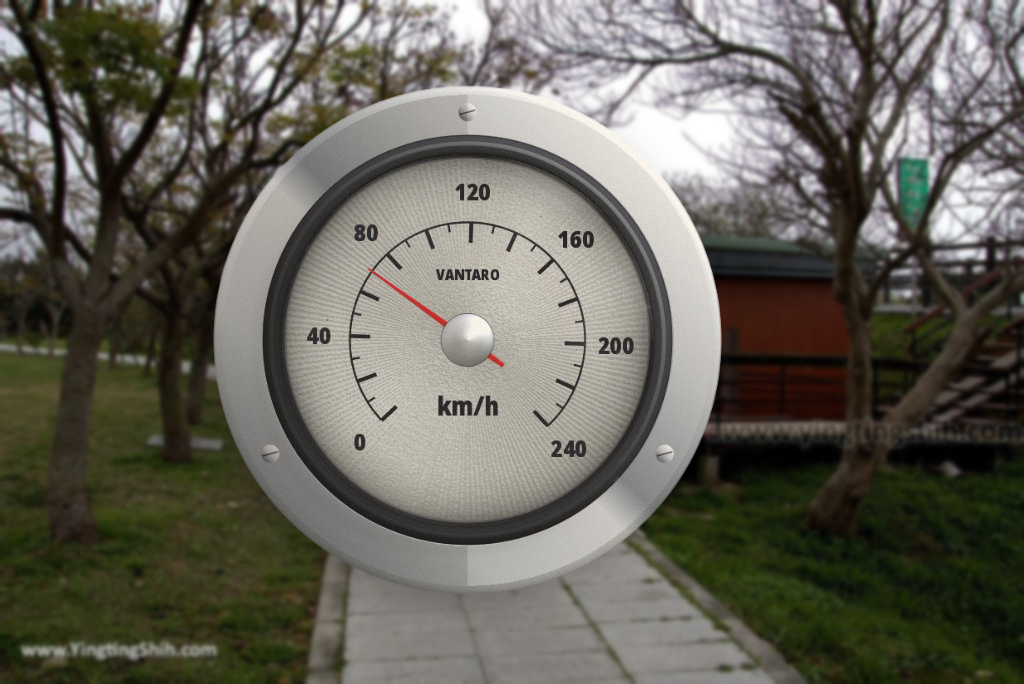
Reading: **70** km/h
